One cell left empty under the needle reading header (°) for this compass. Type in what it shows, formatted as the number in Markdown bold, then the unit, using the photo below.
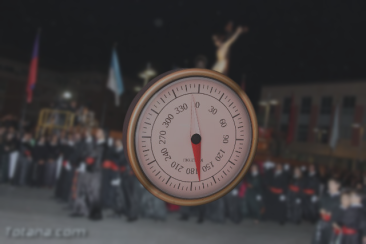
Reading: **170** °
